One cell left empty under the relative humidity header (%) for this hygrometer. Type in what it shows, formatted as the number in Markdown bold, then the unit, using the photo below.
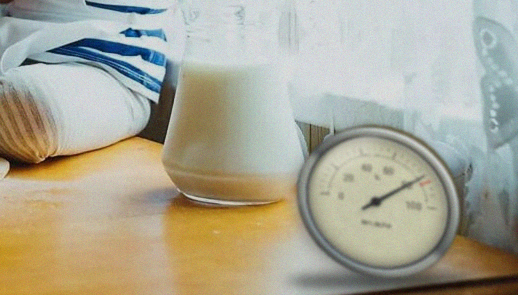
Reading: **80** %
